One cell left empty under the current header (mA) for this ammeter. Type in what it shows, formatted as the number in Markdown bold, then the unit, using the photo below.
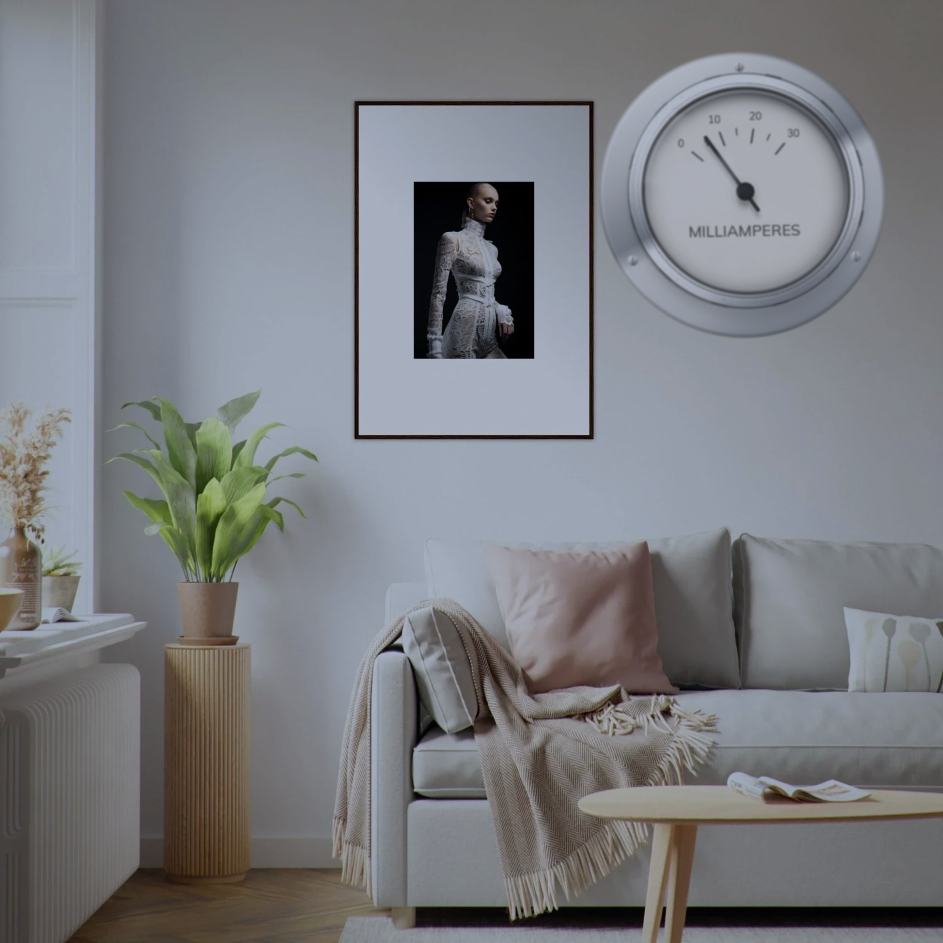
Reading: **5** mA
